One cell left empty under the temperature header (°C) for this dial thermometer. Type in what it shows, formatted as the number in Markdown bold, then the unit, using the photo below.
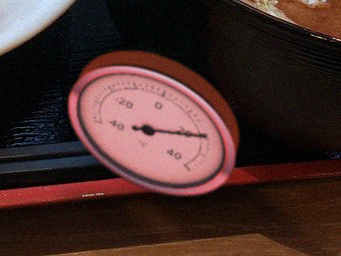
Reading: **20** °C
